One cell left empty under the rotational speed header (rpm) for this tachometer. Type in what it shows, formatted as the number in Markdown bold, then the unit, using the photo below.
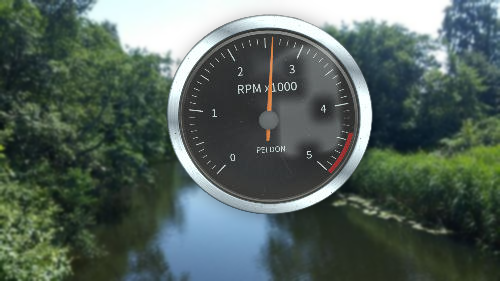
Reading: **2600** rpm
